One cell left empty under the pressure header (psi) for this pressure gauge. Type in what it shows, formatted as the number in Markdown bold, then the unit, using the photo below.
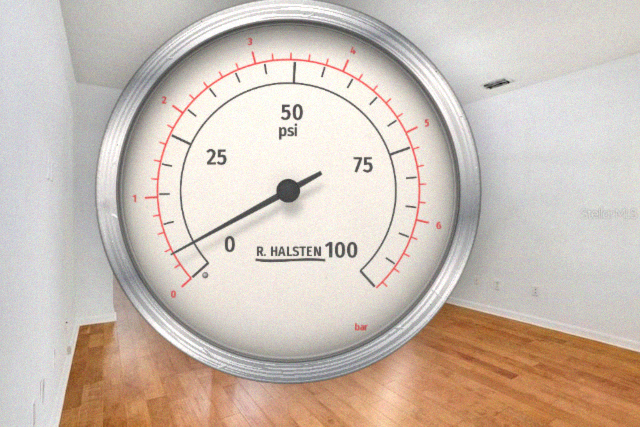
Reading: **5** psi
